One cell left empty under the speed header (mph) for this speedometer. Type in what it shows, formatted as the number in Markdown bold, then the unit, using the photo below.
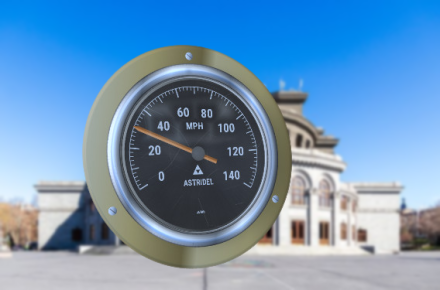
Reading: **30** mph
